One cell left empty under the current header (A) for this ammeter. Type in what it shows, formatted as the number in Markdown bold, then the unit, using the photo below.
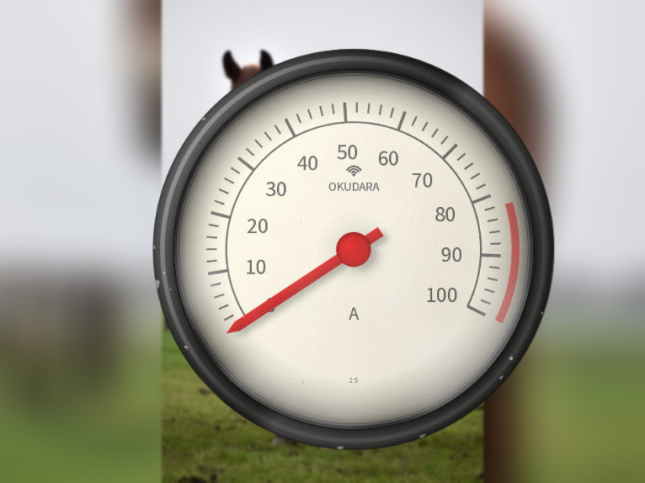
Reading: **0** A
